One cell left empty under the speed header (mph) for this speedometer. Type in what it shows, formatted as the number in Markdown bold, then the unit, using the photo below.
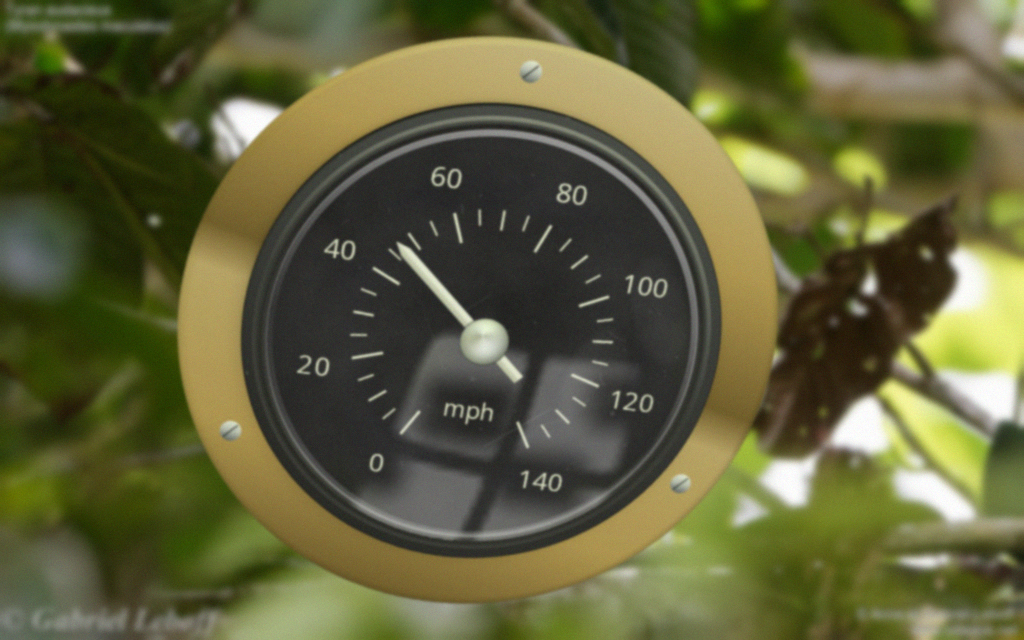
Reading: **47.5** mph
